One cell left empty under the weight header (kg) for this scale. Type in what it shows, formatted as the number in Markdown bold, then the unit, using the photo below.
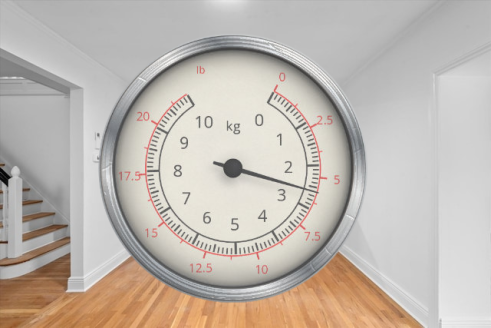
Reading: **2.6** kg
